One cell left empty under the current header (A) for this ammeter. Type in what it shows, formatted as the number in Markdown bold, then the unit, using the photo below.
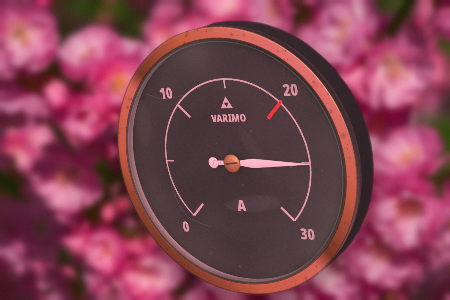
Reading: **25** A
